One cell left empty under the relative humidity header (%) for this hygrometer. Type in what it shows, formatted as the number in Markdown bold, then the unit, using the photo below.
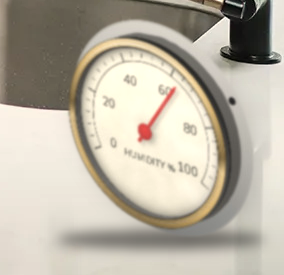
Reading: **64** %
